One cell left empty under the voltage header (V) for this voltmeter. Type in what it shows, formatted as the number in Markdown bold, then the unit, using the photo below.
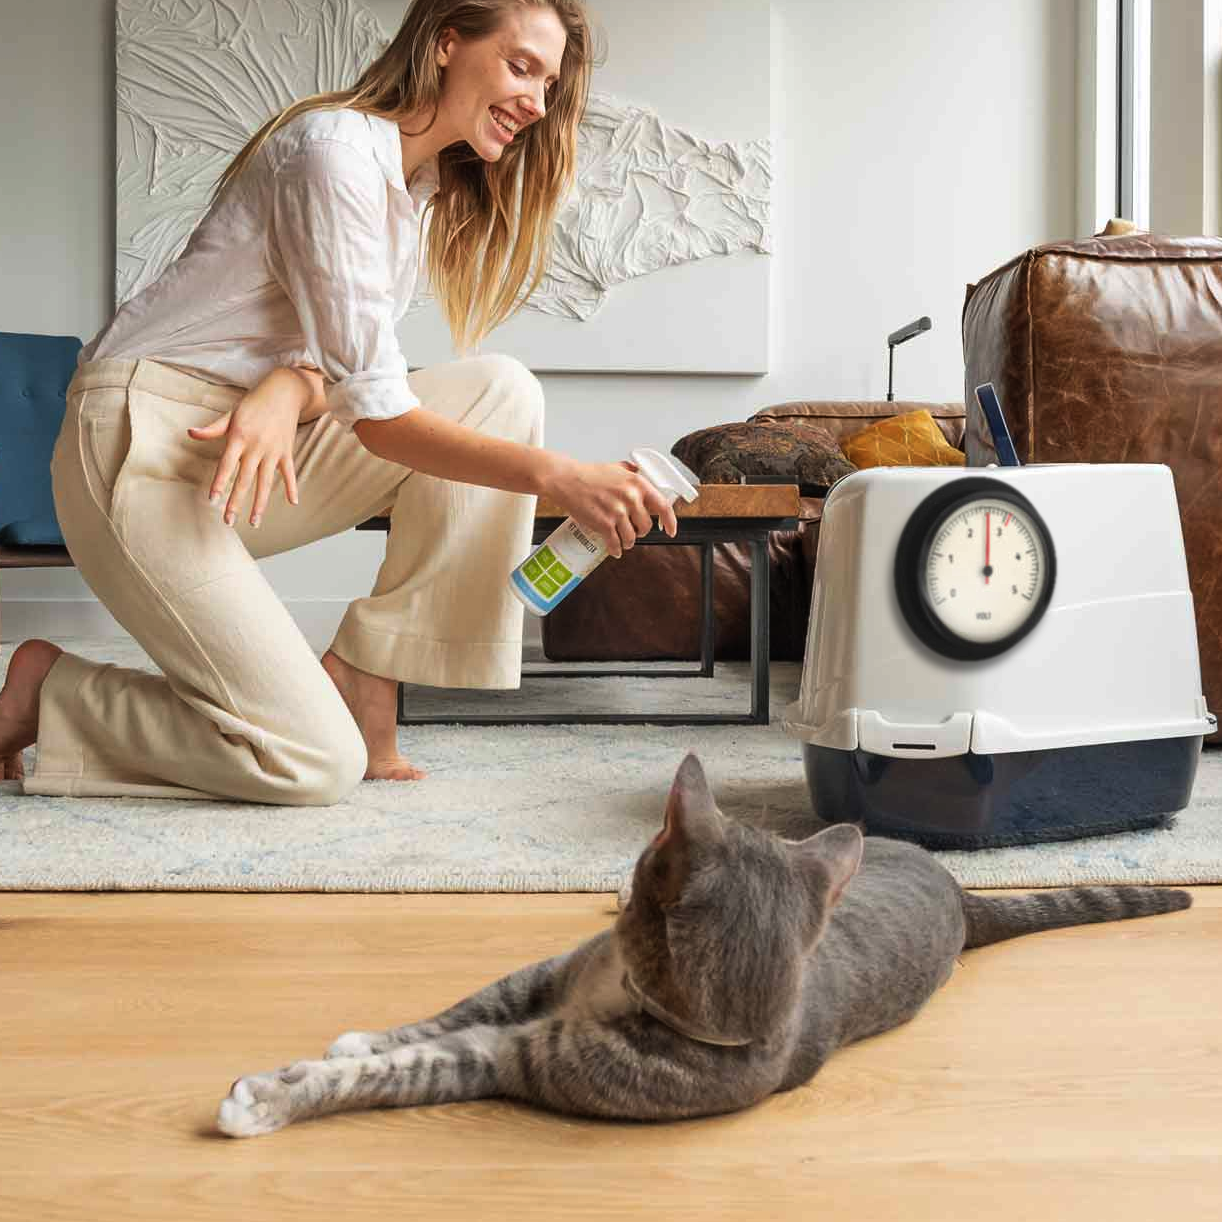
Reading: **2.5** V
